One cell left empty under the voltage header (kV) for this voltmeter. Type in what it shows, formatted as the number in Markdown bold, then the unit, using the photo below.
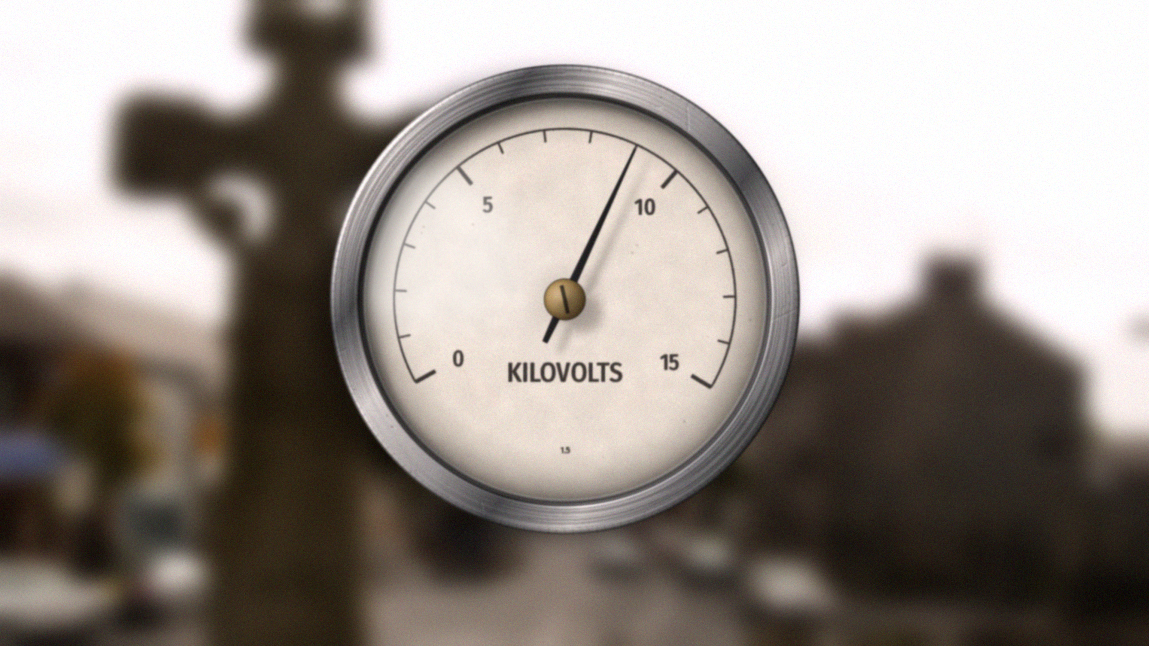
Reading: **9** kV
